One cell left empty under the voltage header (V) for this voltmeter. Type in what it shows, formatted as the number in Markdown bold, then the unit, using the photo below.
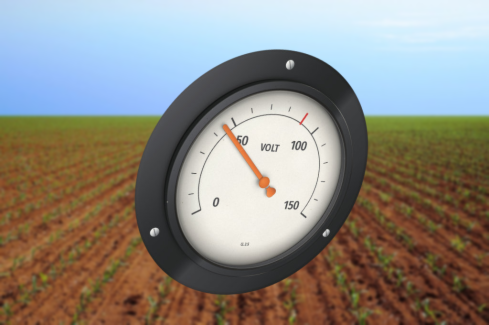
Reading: **45** V
